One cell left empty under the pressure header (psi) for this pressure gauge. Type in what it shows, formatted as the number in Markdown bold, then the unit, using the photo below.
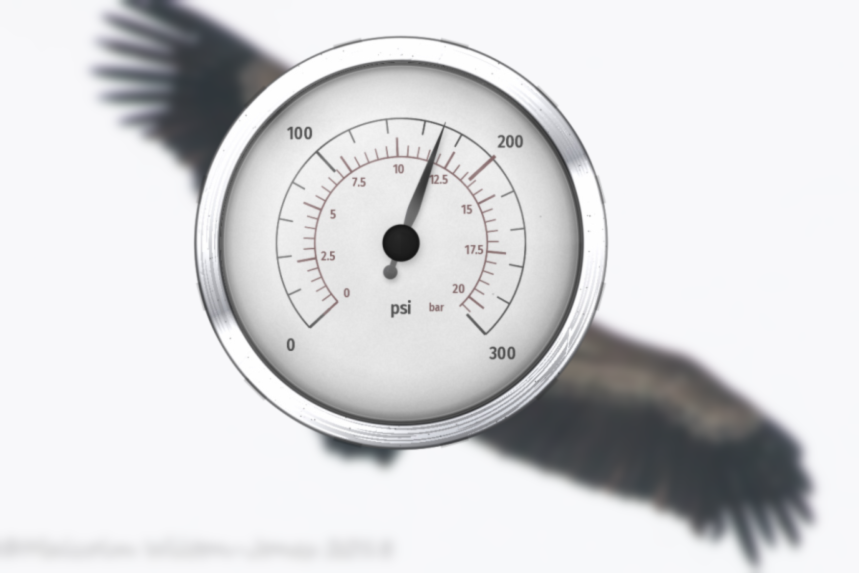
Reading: **170** psi
